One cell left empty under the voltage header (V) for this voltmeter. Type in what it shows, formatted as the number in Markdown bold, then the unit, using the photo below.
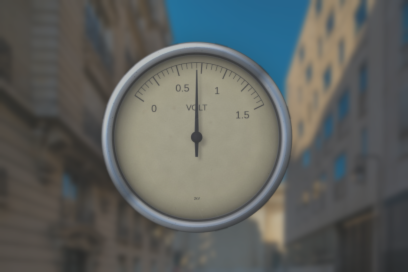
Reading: **0.7** V
